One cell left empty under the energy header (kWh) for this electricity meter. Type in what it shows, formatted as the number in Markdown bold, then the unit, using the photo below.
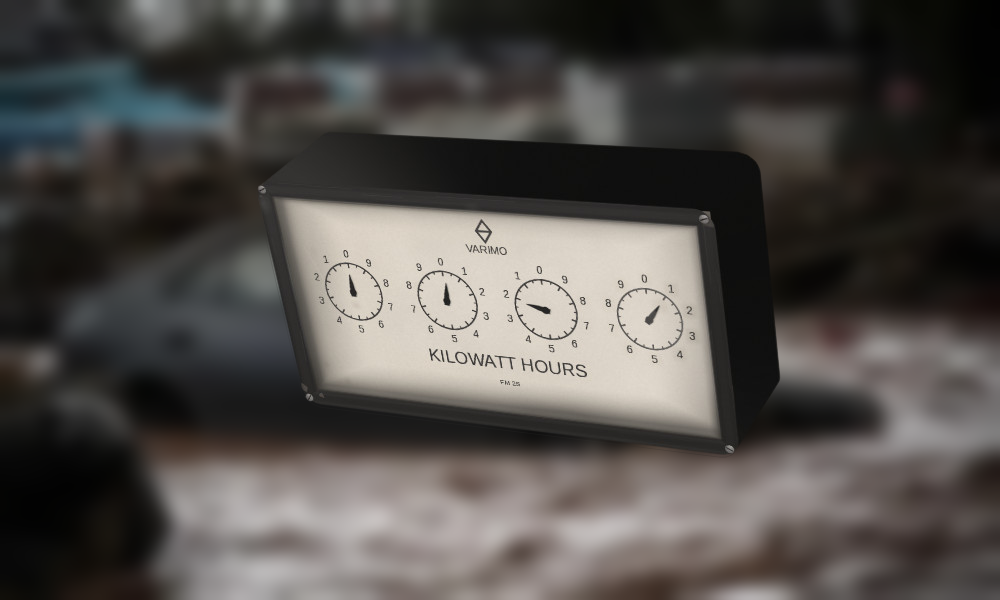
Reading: **21** kWh
